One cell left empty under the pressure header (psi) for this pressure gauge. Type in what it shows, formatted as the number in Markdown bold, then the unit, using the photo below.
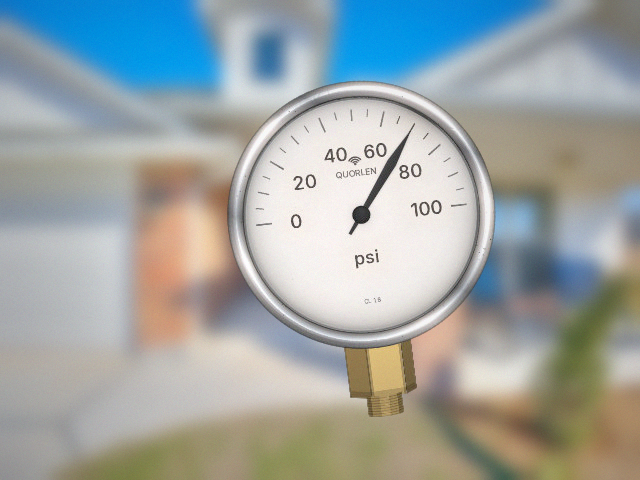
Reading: **70** psi
